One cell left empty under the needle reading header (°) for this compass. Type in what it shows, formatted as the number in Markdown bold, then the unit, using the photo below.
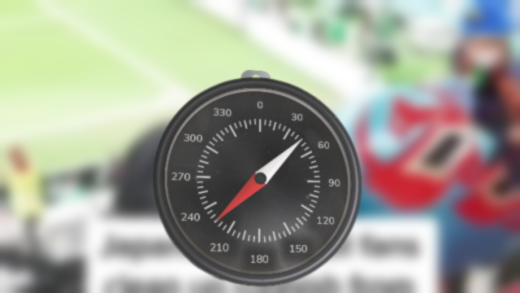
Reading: **225** °
